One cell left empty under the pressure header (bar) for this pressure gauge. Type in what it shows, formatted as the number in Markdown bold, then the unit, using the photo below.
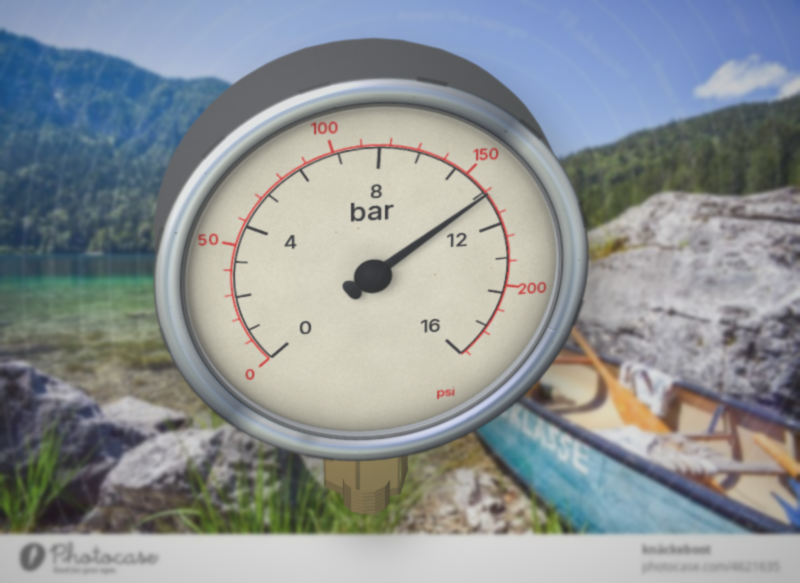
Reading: **11** bar
